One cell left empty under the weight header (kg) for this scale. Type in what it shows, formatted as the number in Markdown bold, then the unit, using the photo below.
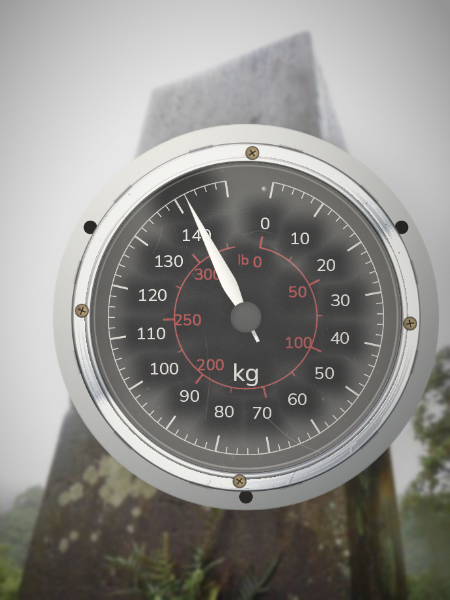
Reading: **142** kg
